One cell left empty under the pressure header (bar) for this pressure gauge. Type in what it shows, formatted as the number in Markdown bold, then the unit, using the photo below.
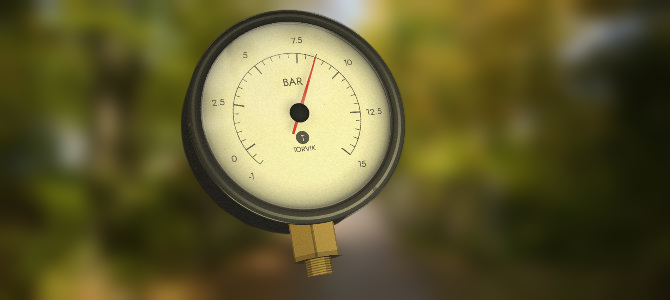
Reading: **8.5** bar
